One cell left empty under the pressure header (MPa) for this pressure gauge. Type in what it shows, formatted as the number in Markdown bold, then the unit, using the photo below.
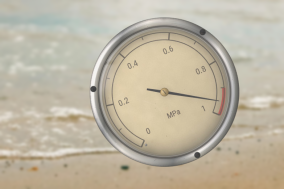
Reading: **0.95** MPa
